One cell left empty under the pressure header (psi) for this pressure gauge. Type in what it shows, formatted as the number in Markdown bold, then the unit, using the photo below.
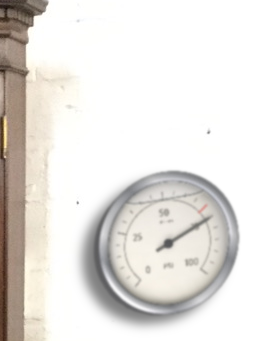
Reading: **75** psi
